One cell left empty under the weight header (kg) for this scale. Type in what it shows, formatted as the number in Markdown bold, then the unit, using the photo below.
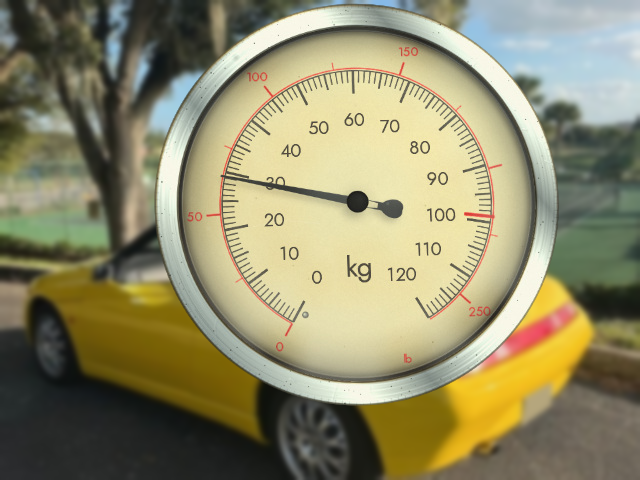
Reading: **29** kg
